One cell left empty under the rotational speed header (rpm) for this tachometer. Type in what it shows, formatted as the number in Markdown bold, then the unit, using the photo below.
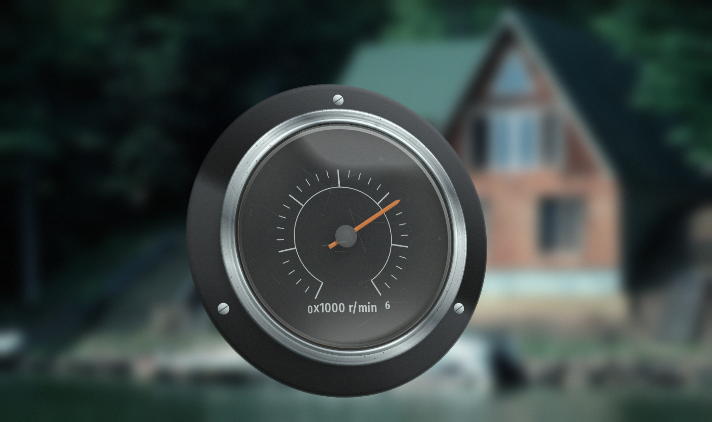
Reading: **4200** rpm
